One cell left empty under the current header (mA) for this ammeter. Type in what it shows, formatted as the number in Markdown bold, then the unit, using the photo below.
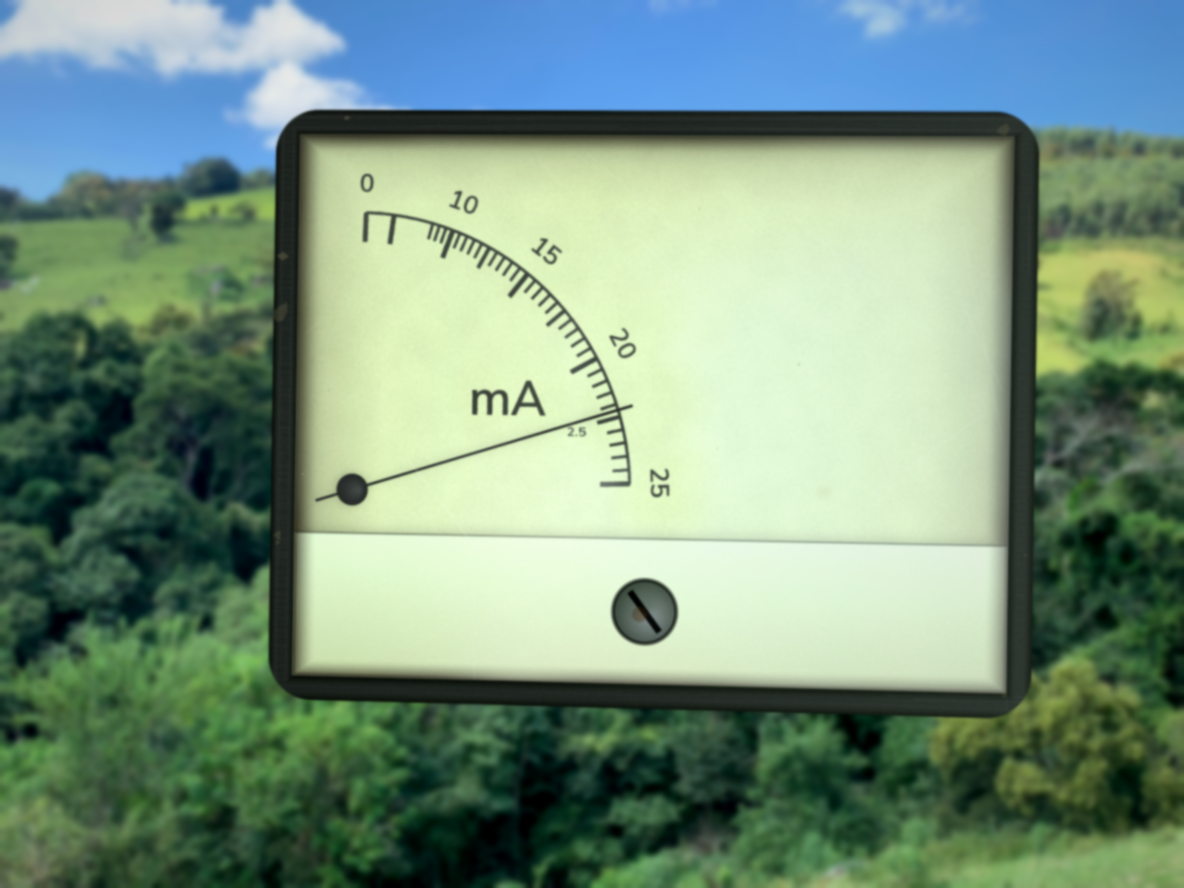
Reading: **22.25** mA
